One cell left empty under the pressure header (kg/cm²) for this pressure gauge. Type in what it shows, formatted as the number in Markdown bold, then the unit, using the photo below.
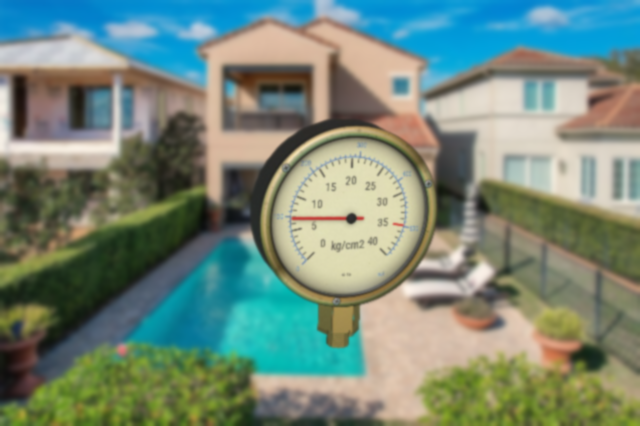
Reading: **7** kg/cm²
